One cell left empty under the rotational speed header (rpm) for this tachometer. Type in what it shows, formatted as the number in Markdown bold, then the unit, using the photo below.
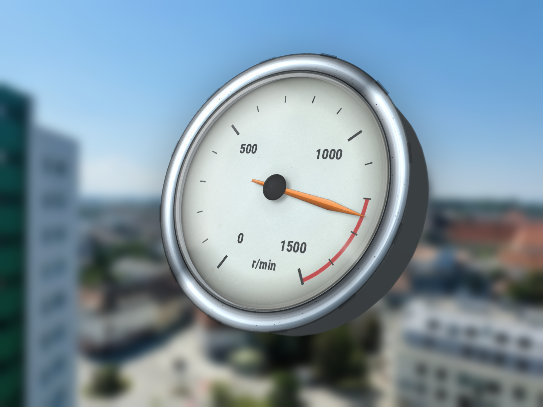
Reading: **1250** rpm
